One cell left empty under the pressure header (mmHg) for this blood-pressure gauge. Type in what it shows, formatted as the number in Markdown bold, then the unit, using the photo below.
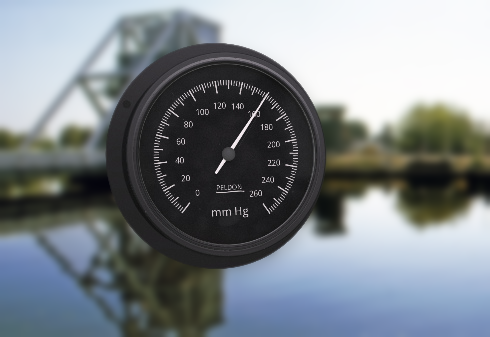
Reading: **160** mmHg
